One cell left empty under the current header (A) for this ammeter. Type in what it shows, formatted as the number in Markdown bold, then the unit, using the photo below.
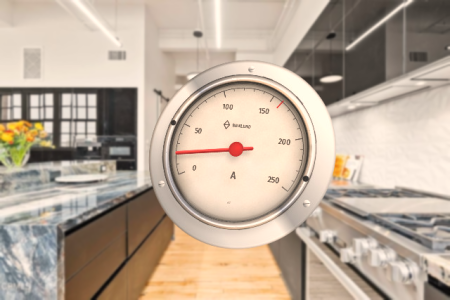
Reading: **20** A
